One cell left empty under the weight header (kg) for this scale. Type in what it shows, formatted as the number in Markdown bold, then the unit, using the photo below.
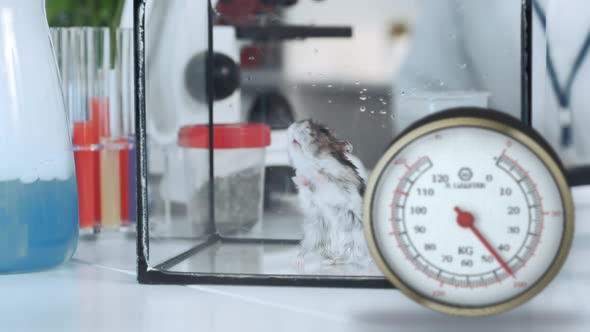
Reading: **45** kg
